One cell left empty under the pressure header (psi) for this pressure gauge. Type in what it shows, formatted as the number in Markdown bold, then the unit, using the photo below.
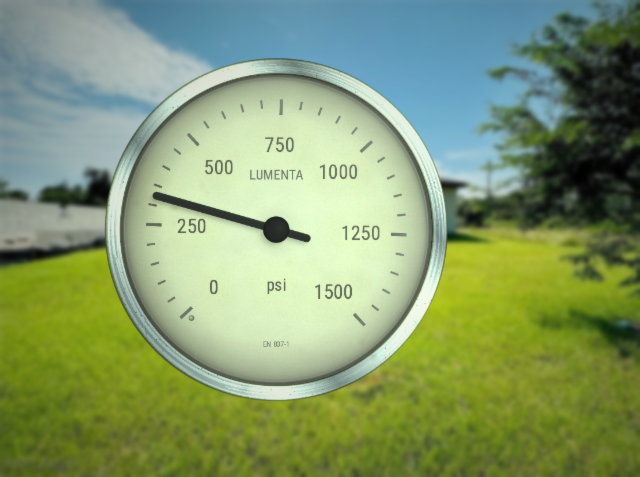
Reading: **325** psi
